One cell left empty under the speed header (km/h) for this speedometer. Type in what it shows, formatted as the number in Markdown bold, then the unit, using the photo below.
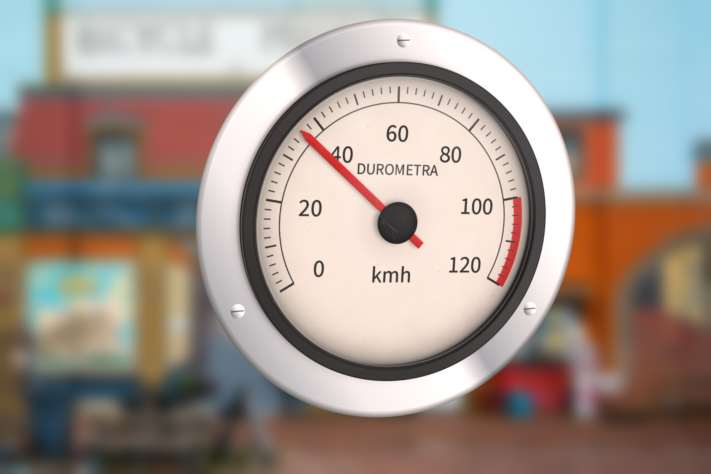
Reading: **36** km/h
